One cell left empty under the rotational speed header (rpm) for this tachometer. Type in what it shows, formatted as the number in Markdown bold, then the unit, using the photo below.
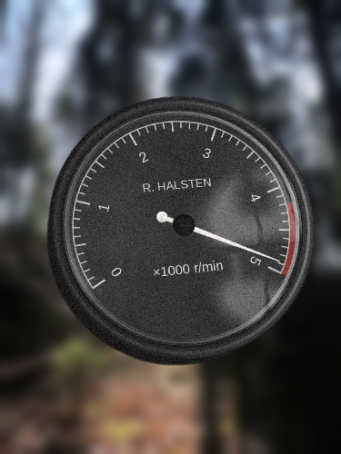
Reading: **4900** rpm
